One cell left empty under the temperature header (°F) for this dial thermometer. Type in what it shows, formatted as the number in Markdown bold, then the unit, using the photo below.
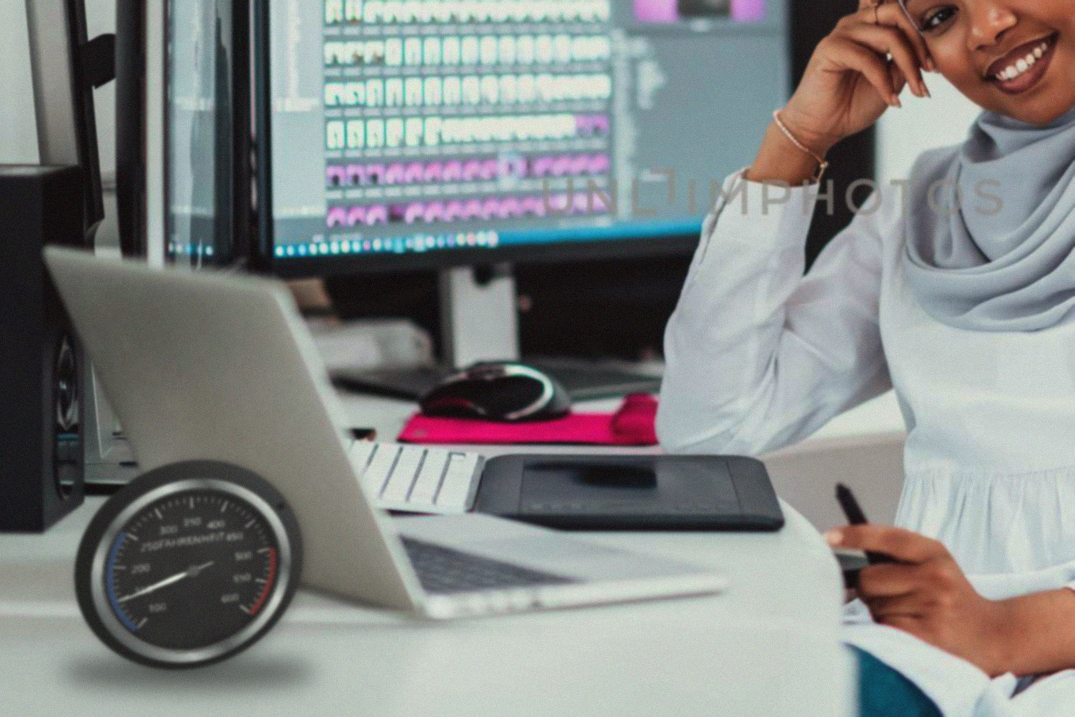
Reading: **150** °F
